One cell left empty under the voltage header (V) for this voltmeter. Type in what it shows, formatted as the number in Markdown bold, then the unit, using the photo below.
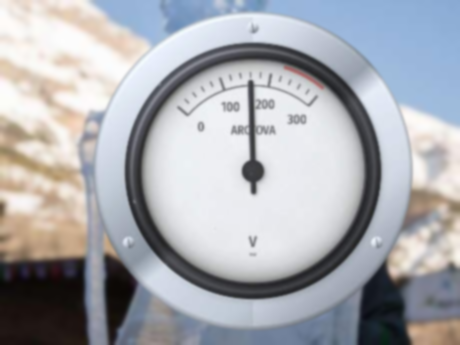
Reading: **160** V
